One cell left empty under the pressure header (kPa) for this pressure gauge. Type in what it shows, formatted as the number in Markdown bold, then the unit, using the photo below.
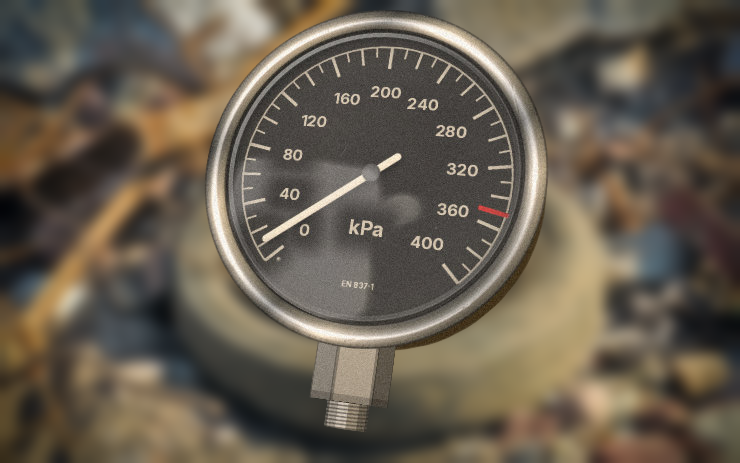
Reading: **10** kPa
